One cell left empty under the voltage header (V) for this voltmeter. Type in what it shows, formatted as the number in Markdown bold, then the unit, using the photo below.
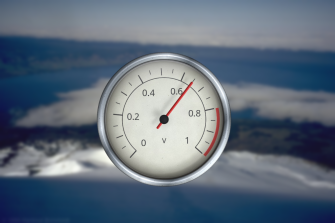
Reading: **0.65** V
